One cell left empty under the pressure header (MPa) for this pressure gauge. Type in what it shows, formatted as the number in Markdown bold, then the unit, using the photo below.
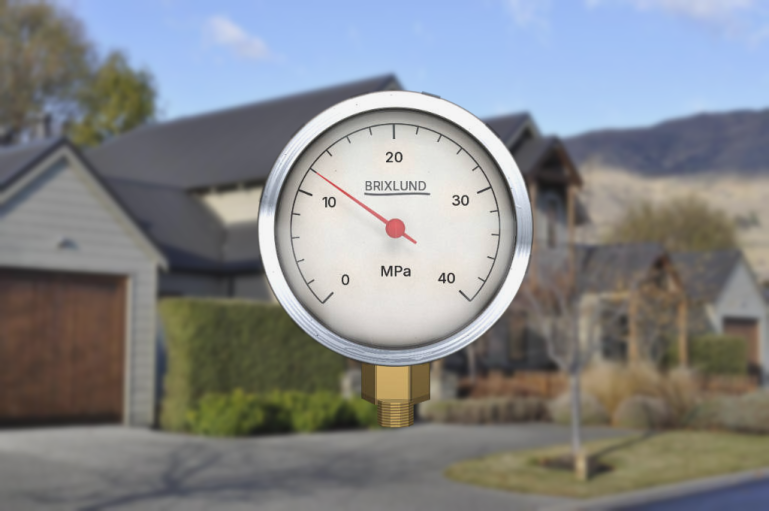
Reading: **12** MPa
